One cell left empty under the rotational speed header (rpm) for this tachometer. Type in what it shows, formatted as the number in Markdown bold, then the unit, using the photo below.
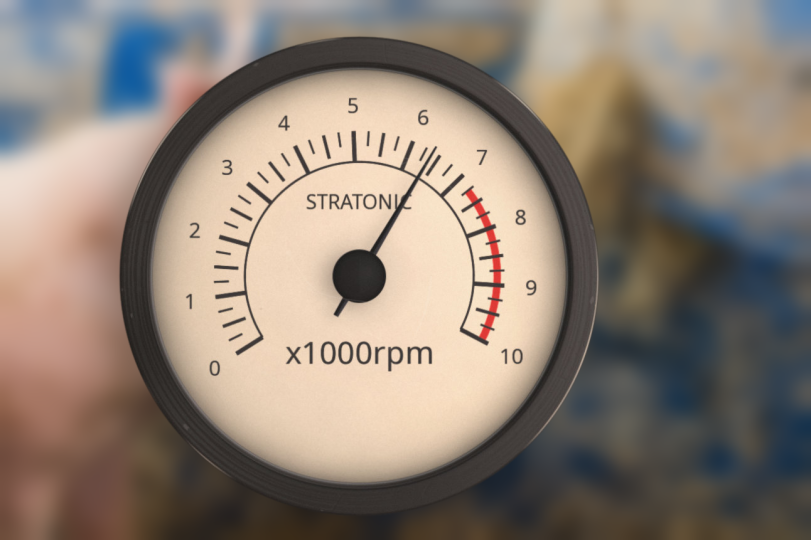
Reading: **6375** rpm
